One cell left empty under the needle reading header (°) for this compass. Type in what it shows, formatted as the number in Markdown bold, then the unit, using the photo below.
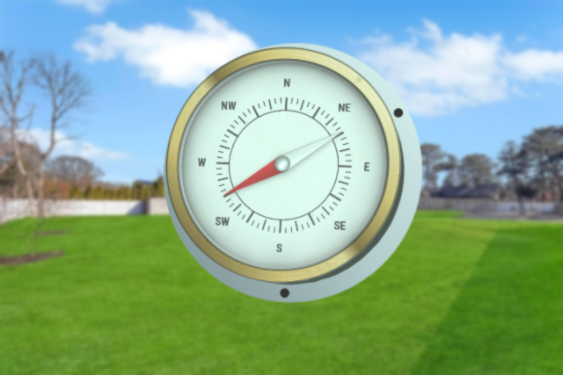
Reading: **240** °
